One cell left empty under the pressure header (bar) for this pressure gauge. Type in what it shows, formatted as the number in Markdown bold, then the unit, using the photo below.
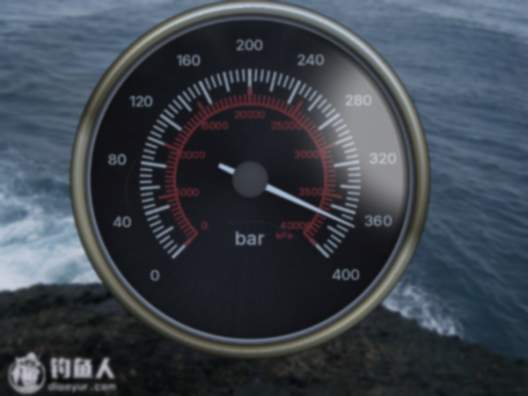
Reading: **370** bar
